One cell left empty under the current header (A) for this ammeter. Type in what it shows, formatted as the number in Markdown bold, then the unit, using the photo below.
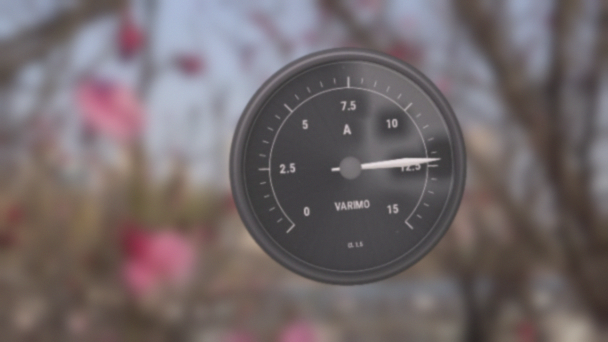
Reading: **12.25** A
